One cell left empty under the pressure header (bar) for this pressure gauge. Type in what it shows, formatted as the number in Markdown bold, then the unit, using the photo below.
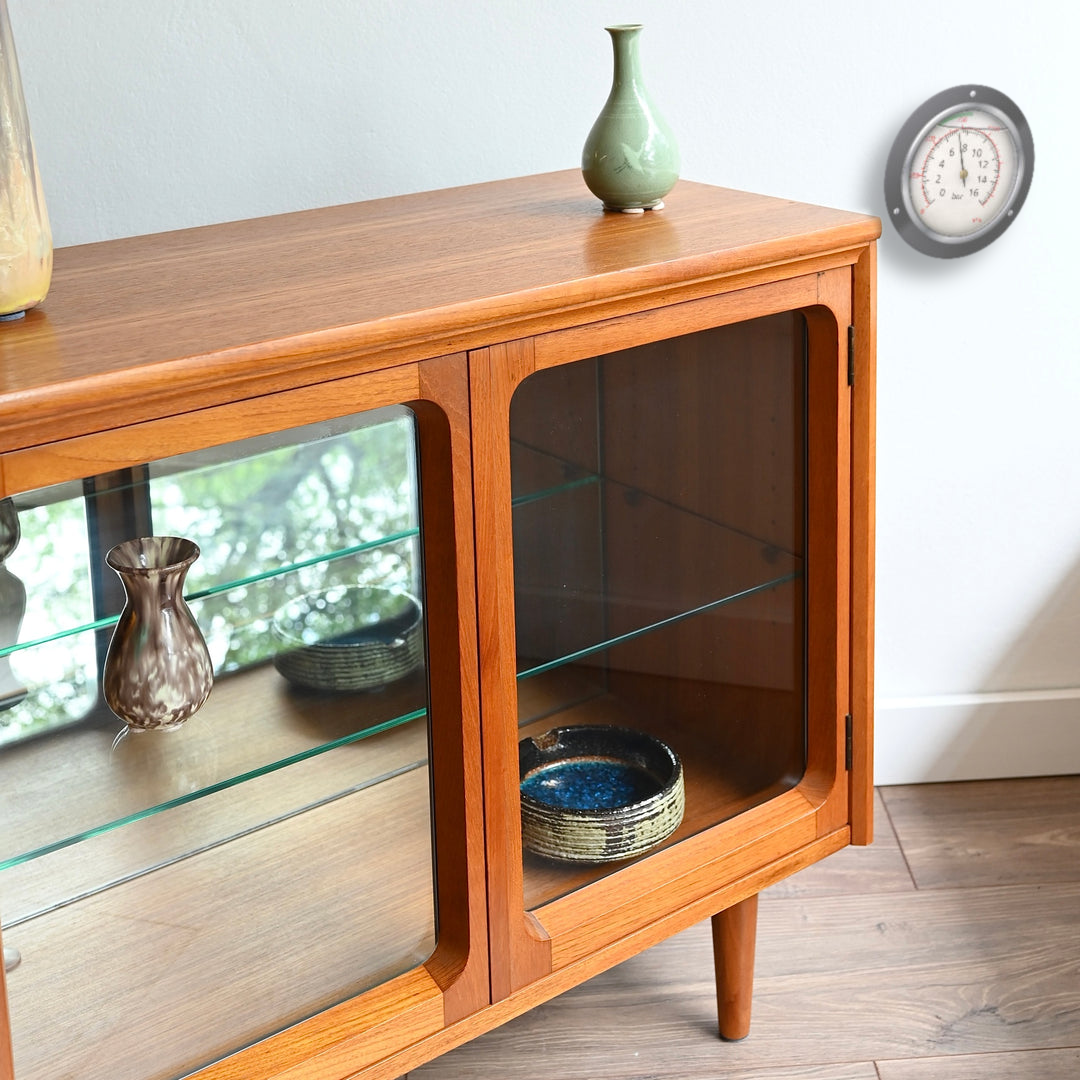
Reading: **7** bar
